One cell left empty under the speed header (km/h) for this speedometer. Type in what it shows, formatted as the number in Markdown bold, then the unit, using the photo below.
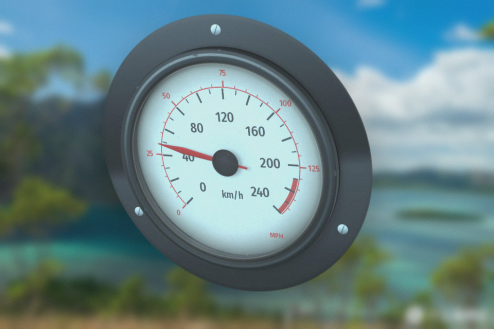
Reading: **50** km/h
